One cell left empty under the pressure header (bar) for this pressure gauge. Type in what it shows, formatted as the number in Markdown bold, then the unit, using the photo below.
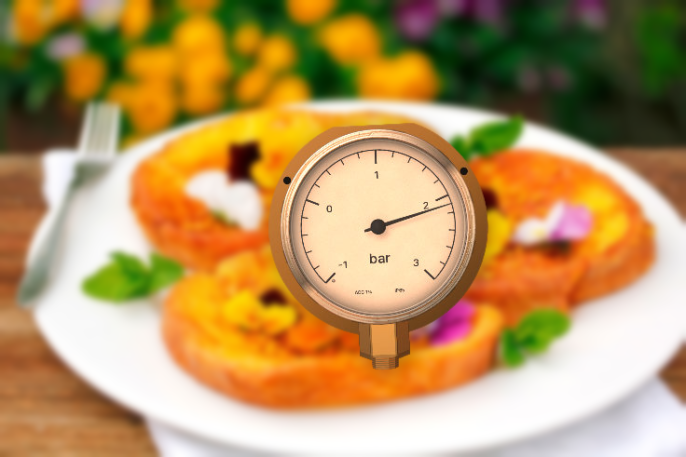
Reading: **2.1** bar
